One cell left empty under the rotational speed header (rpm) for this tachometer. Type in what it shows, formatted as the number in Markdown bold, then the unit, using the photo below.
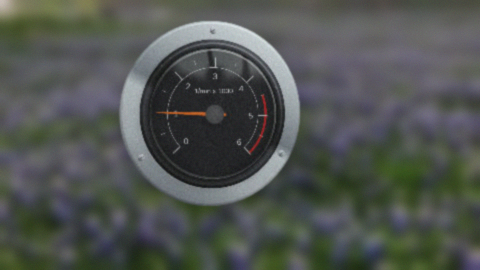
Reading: **1000** rpm
